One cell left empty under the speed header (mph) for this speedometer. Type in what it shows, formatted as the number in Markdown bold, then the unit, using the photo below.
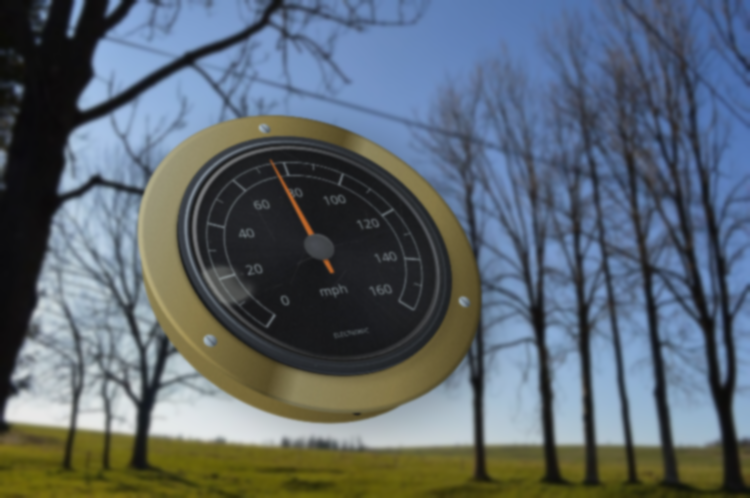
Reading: **75** mph
